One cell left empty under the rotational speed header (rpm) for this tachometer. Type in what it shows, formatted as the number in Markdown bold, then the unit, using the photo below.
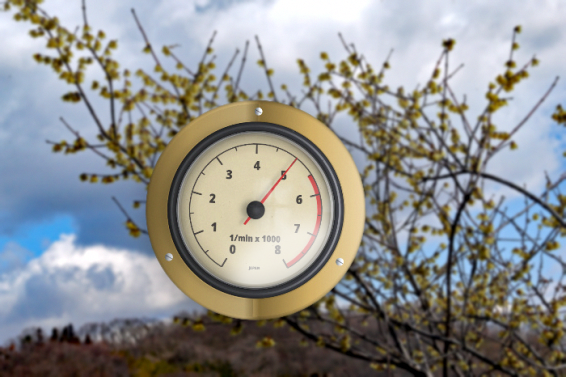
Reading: **5000** rpm
